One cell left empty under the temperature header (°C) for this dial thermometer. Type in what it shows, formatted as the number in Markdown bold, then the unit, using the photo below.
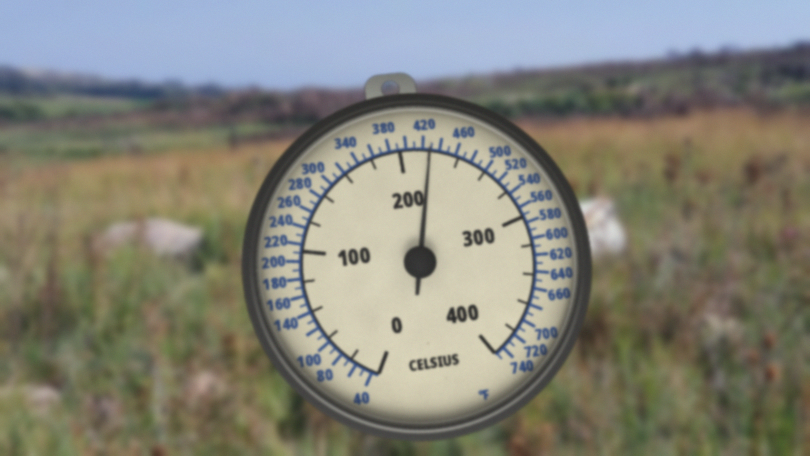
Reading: **220** °C
